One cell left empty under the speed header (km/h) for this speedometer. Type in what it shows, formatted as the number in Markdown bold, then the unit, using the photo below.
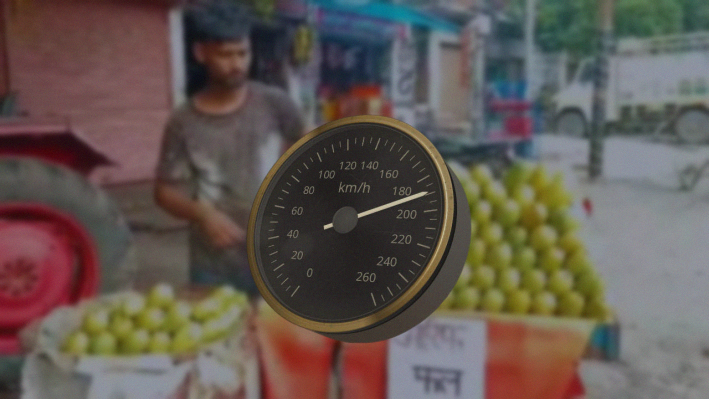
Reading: **190** km/h
